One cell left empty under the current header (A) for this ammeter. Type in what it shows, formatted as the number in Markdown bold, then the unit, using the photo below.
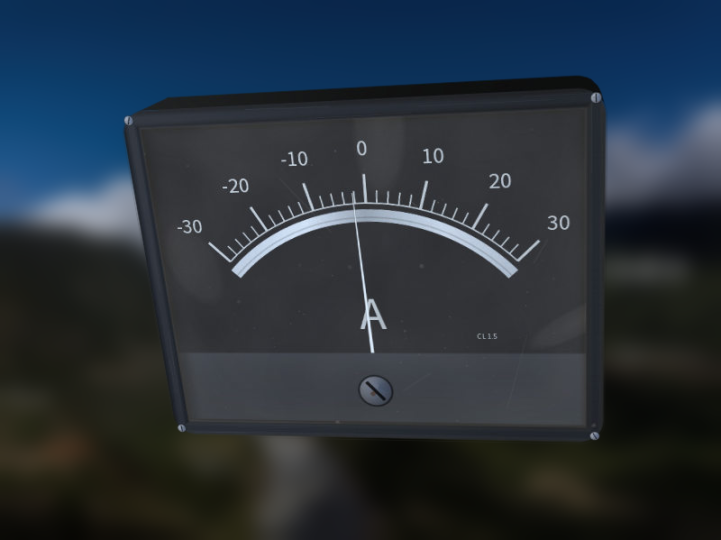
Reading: **-2** A
